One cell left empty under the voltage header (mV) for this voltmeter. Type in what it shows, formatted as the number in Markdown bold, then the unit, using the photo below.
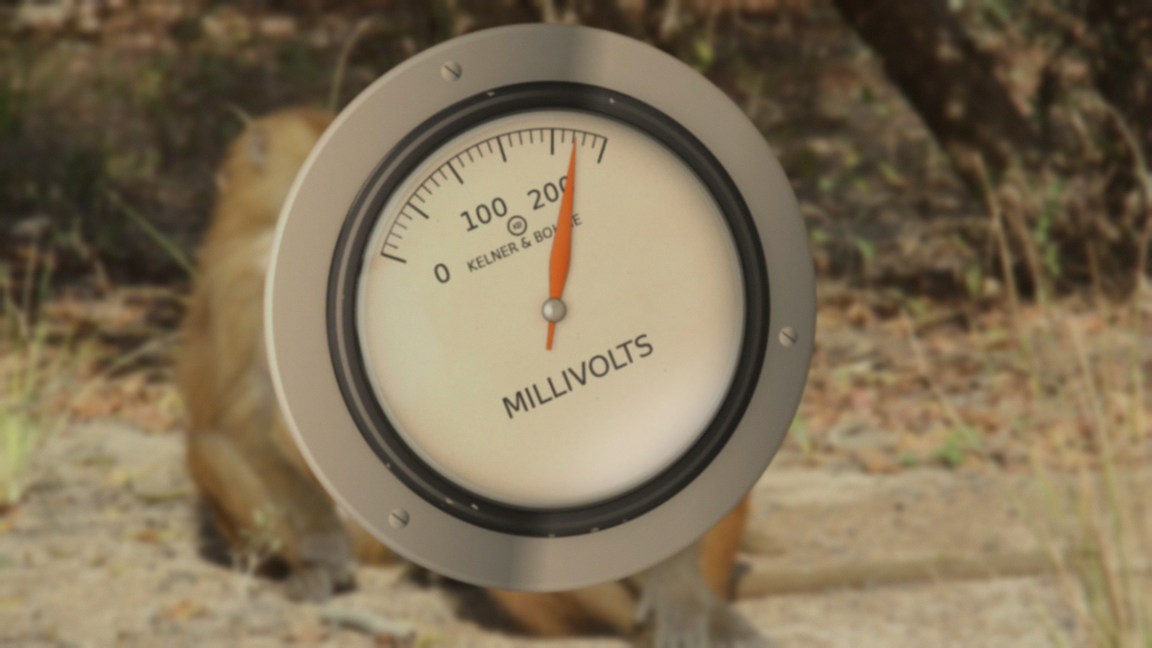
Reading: **220** mV
